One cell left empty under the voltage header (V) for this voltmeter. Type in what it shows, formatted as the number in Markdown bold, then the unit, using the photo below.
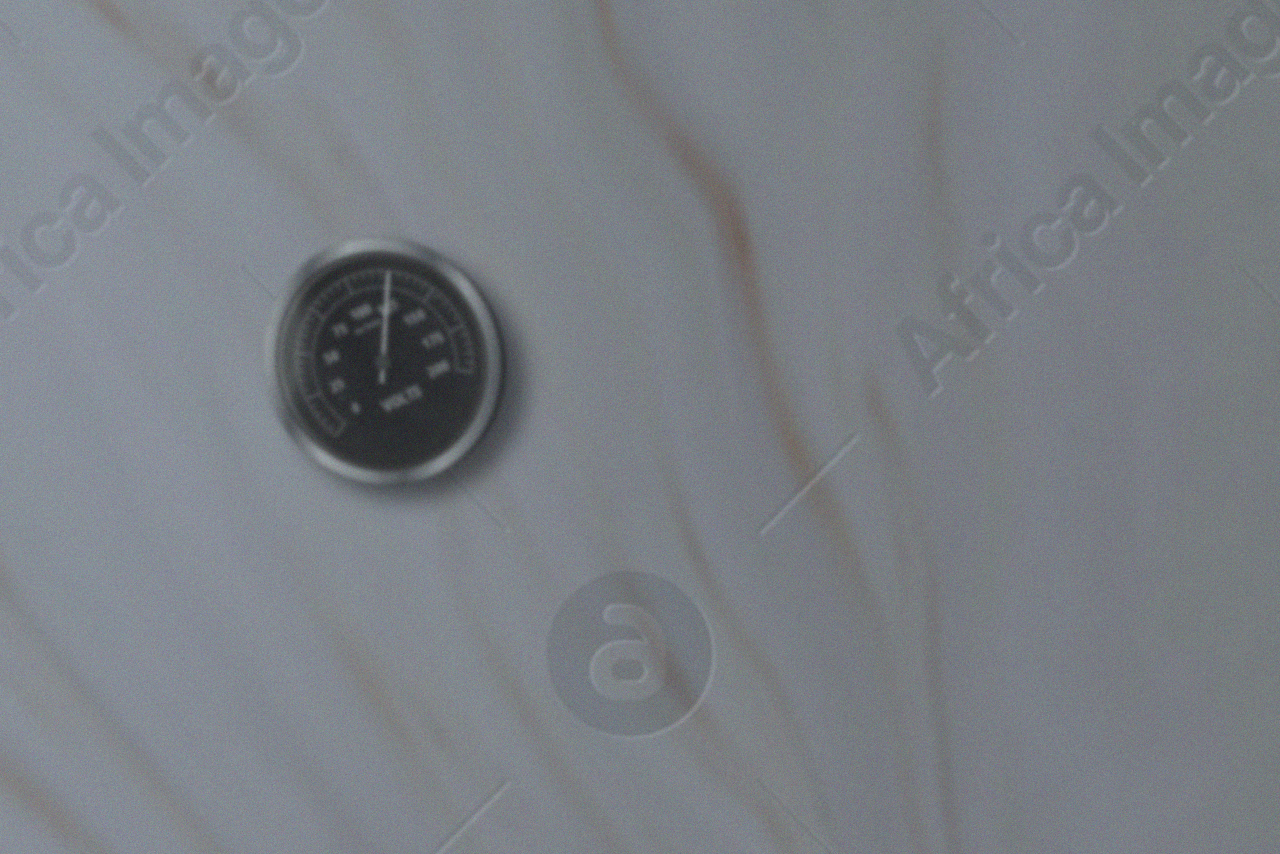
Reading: **125** V
